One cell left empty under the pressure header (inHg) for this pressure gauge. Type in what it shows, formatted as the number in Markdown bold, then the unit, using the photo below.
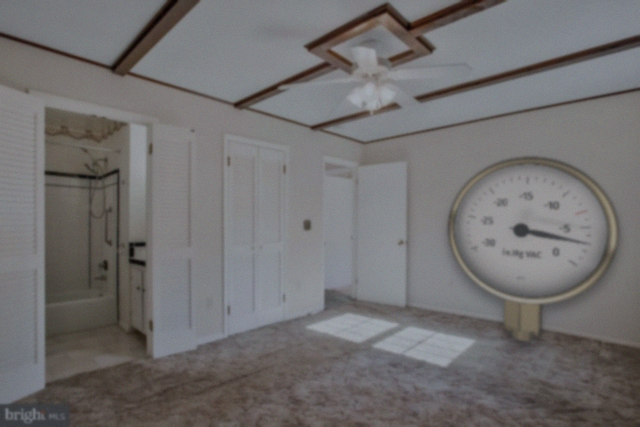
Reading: **-3** inHg
